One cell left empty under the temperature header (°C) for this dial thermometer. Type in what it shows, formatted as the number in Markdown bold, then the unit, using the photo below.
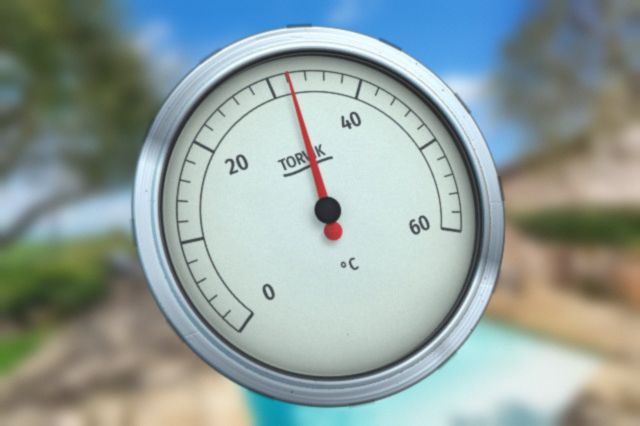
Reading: **32** °C
